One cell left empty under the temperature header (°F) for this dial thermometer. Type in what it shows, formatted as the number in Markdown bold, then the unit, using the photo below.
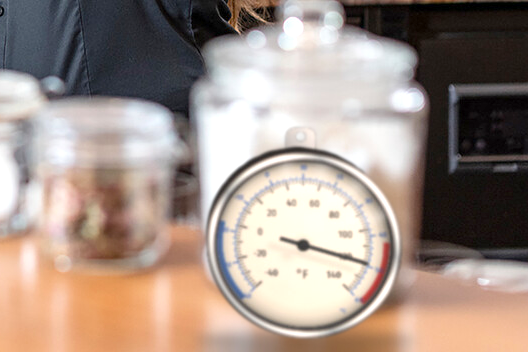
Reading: **120** °F
